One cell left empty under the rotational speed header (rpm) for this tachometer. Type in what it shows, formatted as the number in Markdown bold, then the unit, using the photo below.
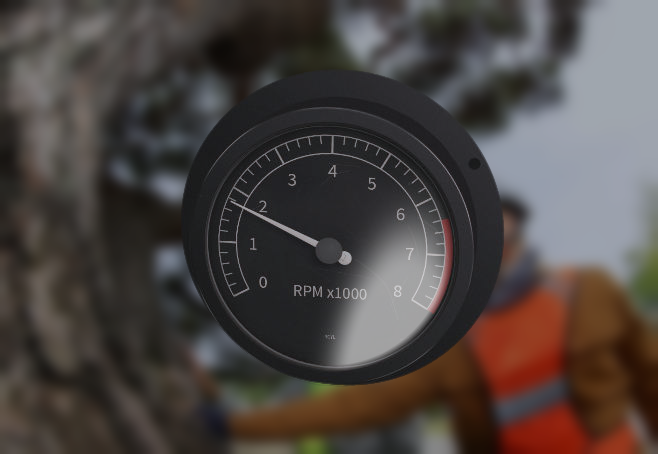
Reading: **1800** rpm
